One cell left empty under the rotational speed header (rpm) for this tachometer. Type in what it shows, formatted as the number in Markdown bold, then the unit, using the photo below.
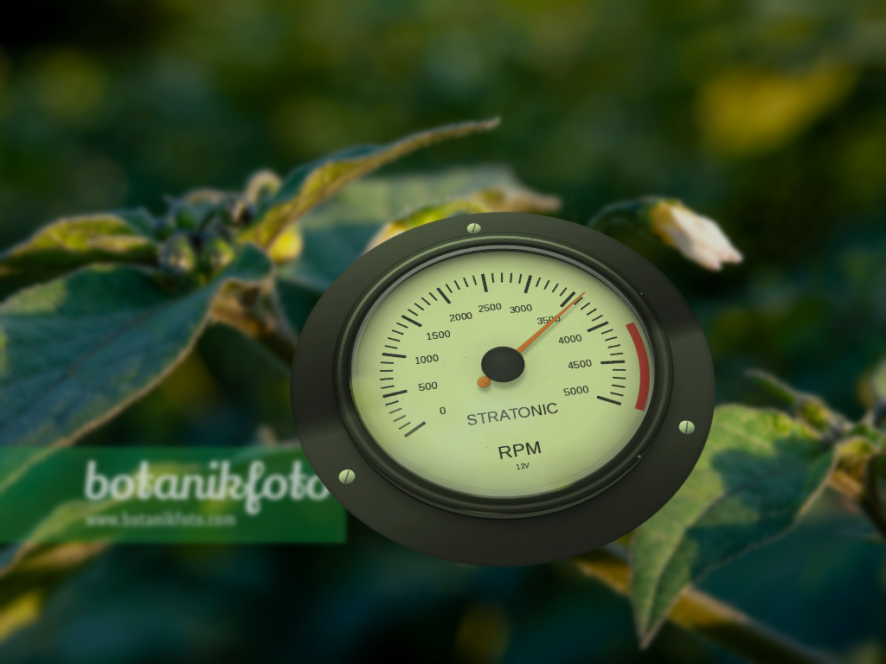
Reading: **3600** rpm
